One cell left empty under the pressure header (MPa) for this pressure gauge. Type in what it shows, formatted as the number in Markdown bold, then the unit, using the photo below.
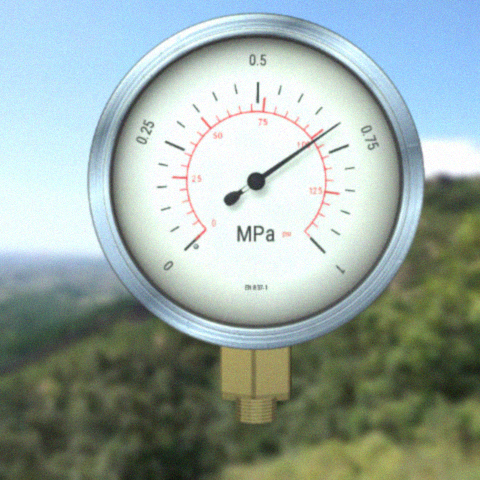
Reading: **0.7** MPa
